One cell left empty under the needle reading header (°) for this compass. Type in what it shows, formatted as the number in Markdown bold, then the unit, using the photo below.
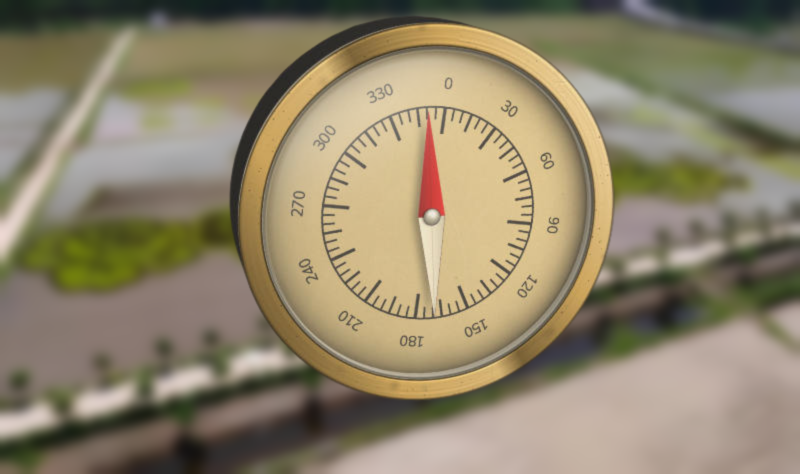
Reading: **350** °
